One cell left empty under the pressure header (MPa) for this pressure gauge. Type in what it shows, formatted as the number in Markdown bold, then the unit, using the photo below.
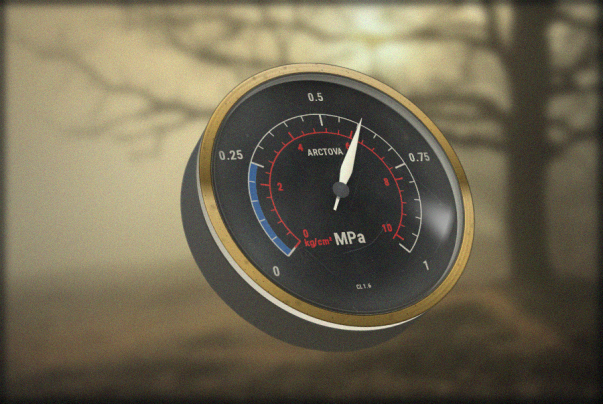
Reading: **0.6** MPa
